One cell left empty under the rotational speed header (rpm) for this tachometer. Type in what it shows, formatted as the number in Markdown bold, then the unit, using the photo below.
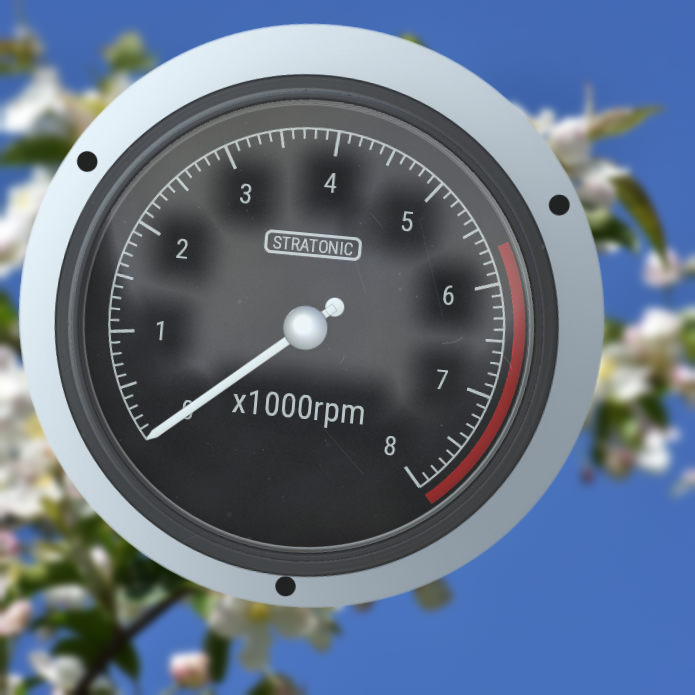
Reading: **0** rpm
